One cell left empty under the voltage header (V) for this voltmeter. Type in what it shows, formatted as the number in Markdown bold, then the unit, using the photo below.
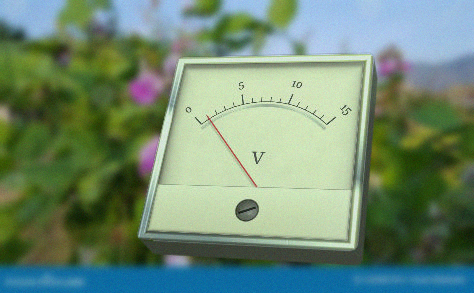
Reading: **1** V
